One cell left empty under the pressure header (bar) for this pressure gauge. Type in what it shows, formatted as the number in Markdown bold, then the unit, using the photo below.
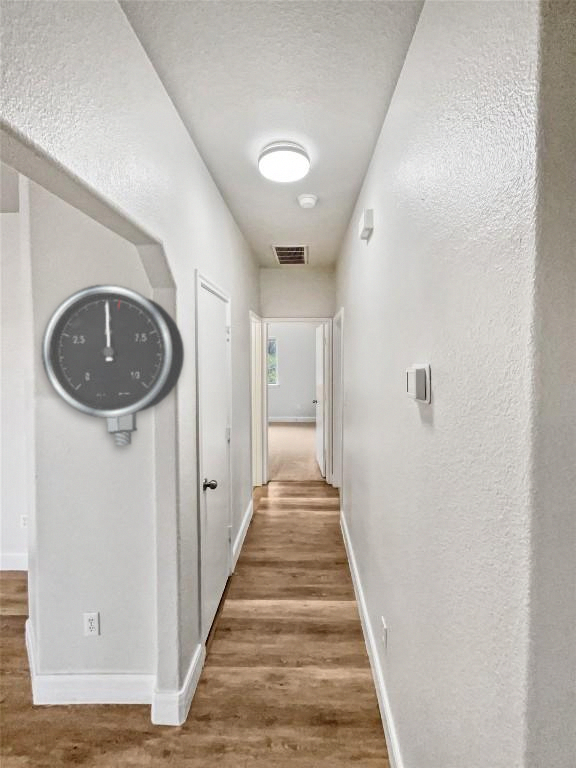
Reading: **5** bar
